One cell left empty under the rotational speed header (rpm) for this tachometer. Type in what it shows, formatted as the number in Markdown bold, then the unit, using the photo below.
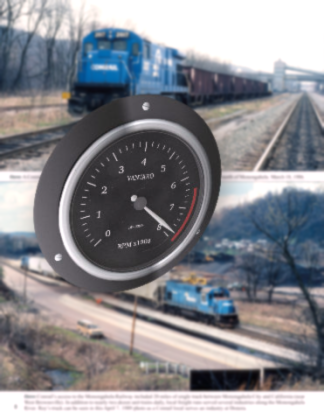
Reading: **7800** rpm
